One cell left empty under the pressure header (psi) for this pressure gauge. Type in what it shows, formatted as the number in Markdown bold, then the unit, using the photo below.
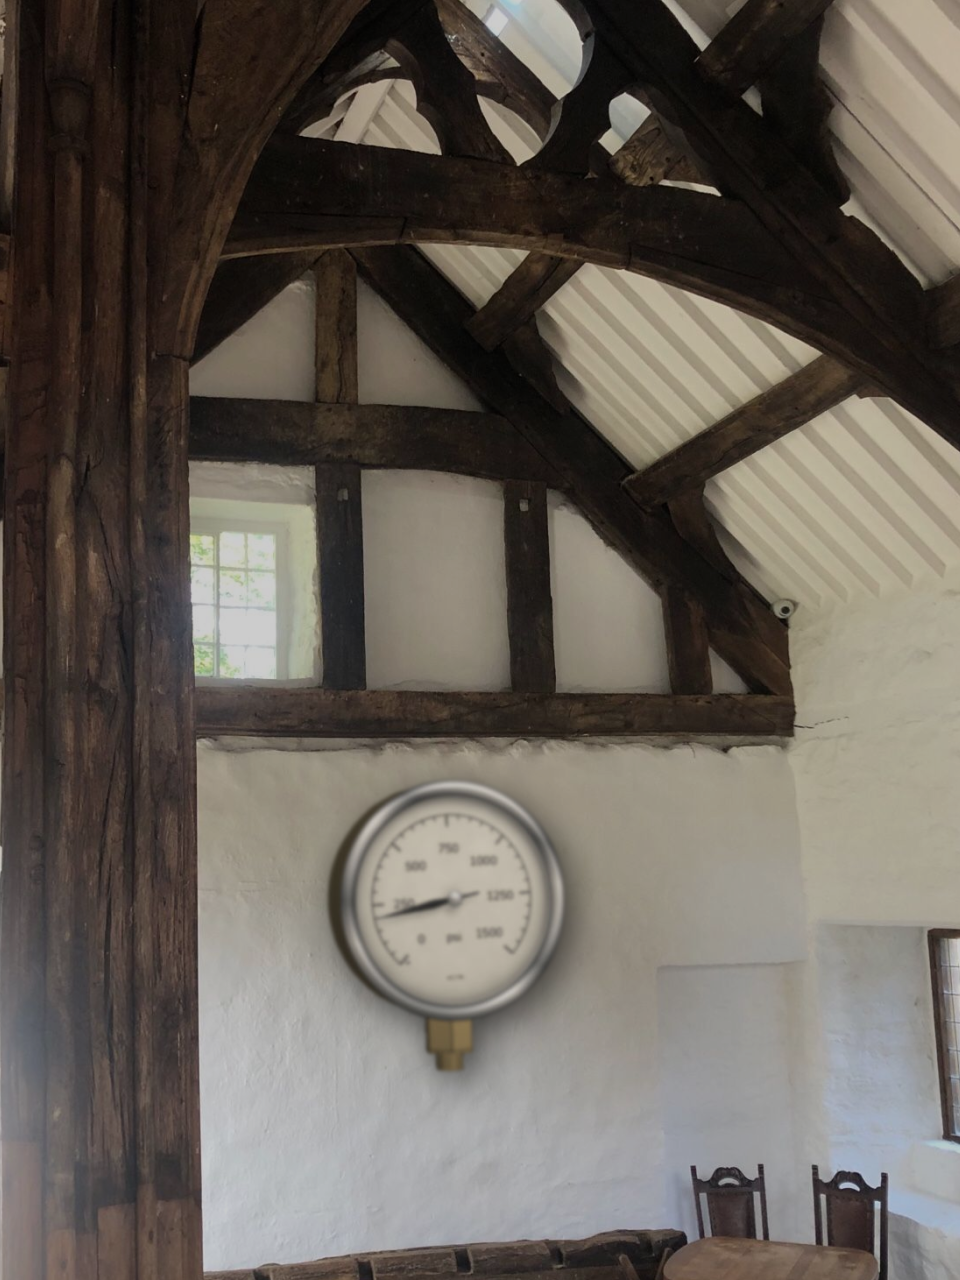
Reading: **200** psi
